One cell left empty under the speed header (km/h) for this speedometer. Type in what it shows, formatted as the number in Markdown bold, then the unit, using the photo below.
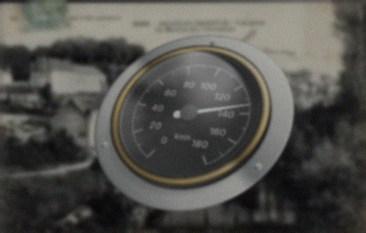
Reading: **135** km/h
